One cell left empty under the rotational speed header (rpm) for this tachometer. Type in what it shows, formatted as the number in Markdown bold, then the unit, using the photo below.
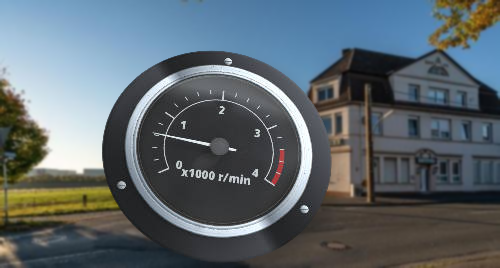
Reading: **600** rpm
